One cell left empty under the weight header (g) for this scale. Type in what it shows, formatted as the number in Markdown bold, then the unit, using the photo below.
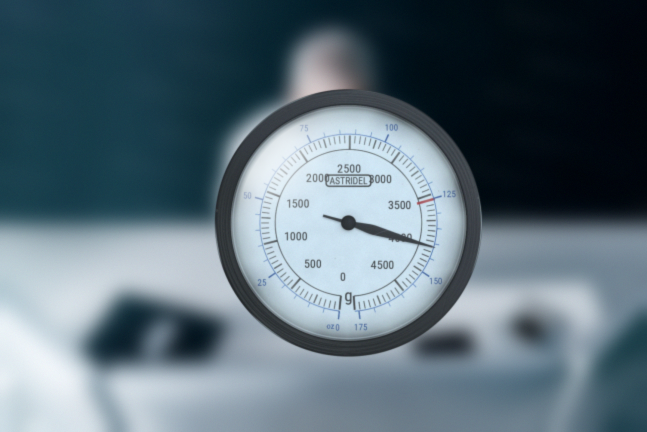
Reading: **4000** g
